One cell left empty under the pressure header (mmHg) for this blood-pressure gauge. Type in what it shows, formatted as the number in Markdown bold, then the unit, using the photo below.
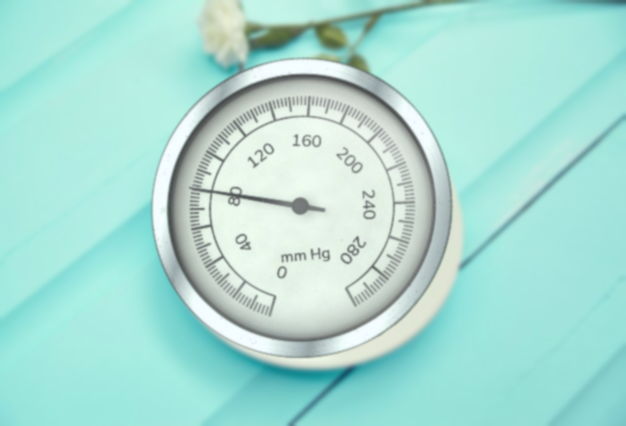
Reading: **80** mmHg
